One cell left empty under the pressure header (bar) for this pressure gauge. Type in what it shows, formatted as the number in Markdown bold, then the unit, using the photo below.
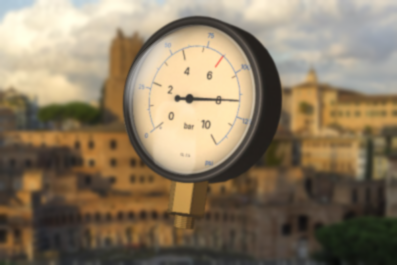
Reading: **8** bar
